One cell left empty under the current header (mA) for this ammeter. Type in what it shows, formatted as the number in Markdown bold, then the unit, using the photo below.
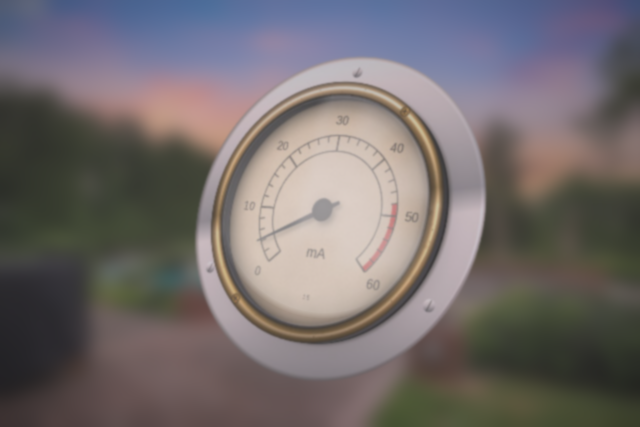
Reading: **4** mA
